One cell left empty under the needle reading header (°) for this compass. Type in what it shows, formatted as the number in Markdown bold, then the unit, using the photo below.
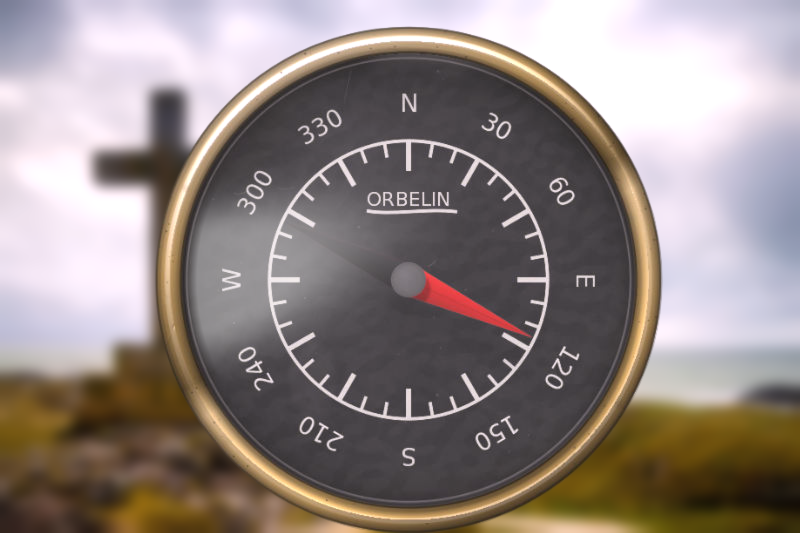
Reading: **115** °
